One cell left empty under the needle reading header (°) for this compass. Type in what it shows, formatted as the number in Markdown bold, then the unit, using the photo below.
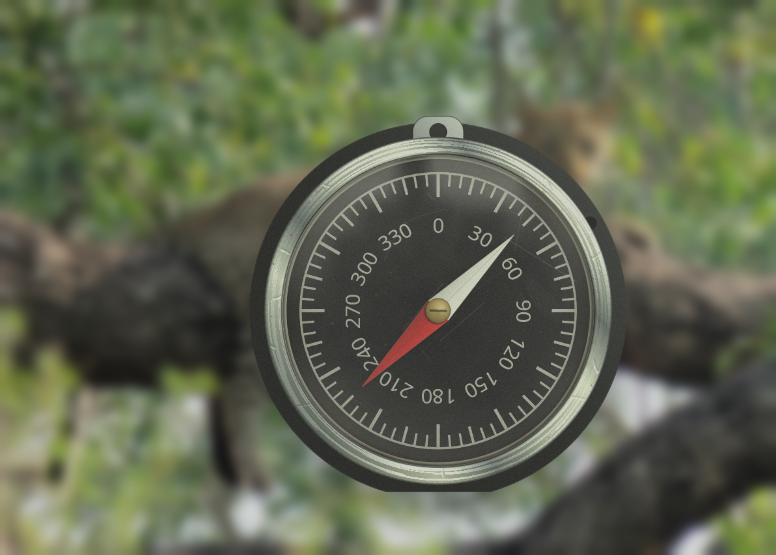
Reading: **225** °
